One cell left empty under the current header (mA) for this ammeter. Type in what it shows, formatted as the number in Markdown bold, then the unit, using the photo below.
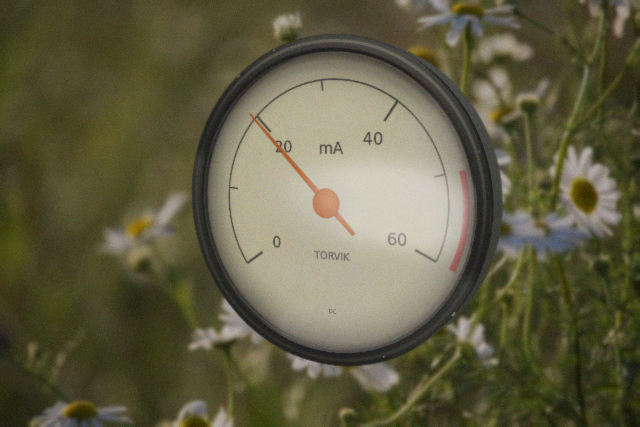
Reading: **20** mA
